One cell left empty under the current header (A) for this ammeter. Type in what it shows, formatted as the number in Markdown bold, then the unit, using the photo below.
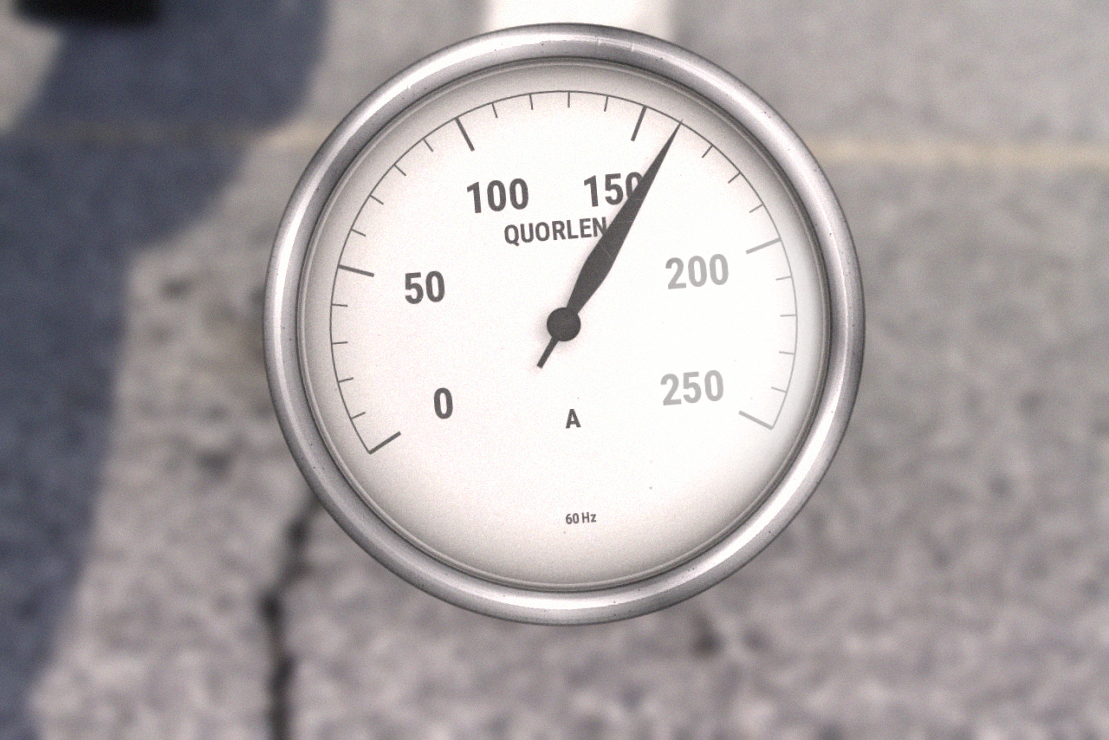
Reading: **160** A
